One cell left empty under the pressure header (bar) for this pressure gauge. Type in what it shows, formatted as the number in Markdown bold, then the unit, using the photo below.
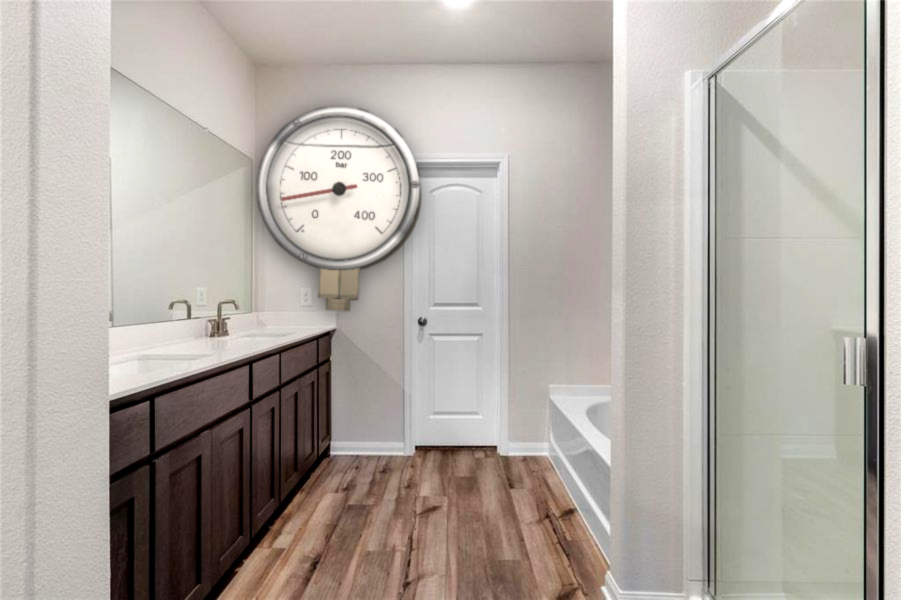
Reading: **50** bar
